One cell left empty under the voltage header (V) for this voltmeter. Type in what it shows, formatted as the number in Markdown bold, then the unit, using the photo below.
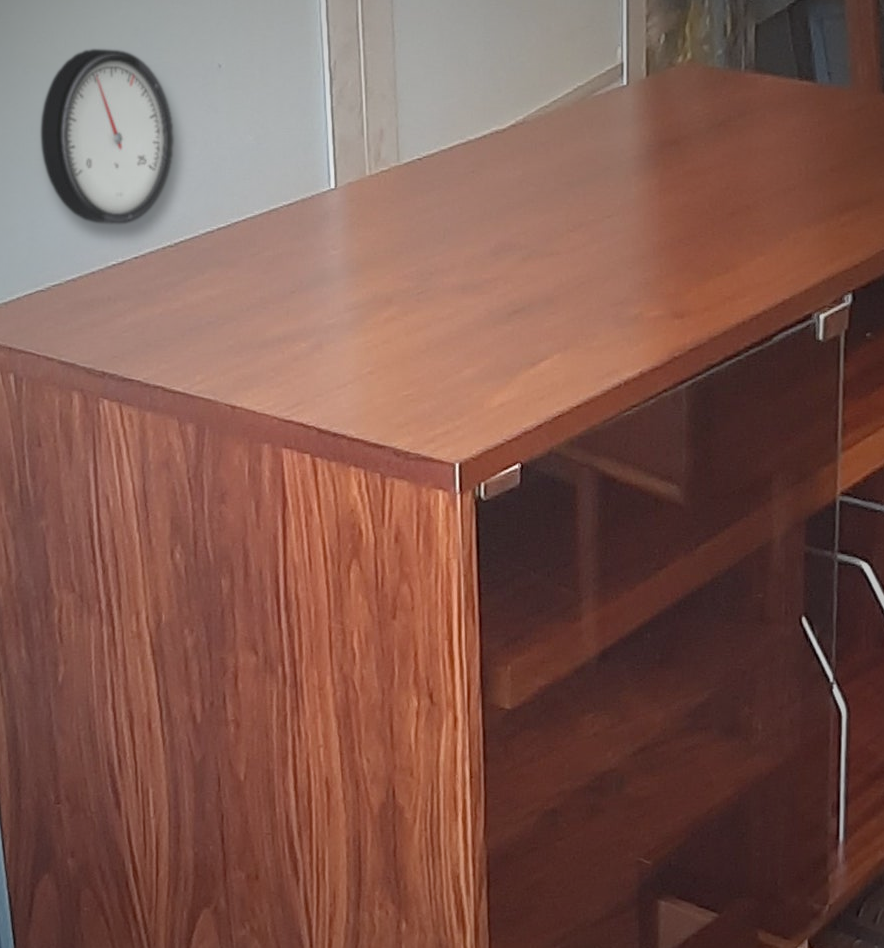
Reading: **10** V
